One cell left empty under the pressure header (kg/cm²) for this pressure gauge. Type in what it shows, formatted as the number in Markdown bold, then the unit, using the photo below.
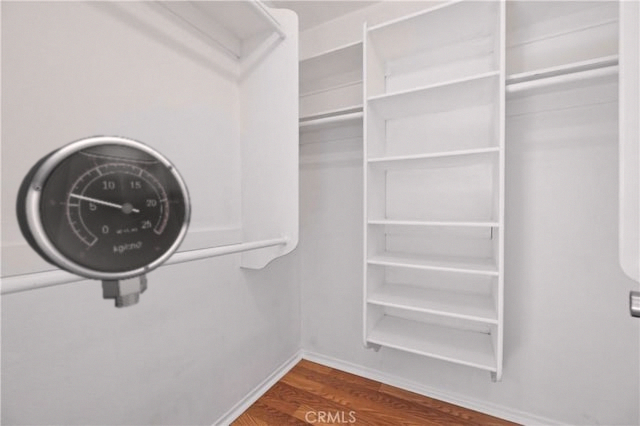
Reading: **6** kg/cm²
